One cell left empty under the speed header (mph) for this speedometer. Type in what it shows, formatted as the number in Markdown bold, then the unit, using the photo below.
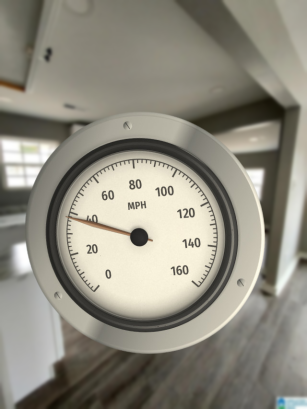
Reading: **38** mph
